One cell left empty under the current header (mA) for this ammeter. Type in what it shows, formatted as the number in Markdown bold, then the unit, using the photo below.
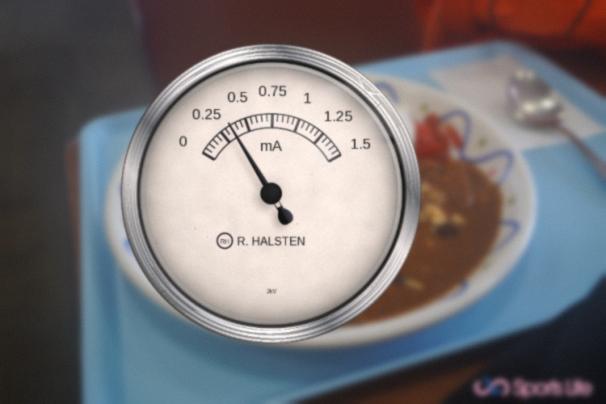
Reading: **0.35** mA
